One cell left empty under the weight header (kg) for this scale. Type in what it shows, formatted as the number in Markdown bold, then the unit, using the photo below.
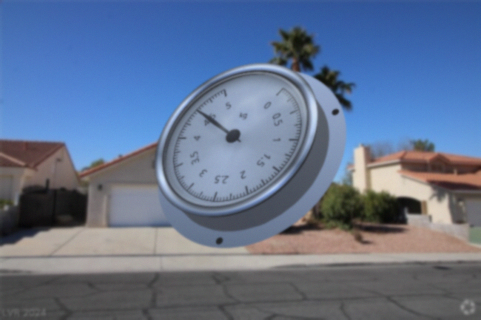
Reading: **4.5** kg
